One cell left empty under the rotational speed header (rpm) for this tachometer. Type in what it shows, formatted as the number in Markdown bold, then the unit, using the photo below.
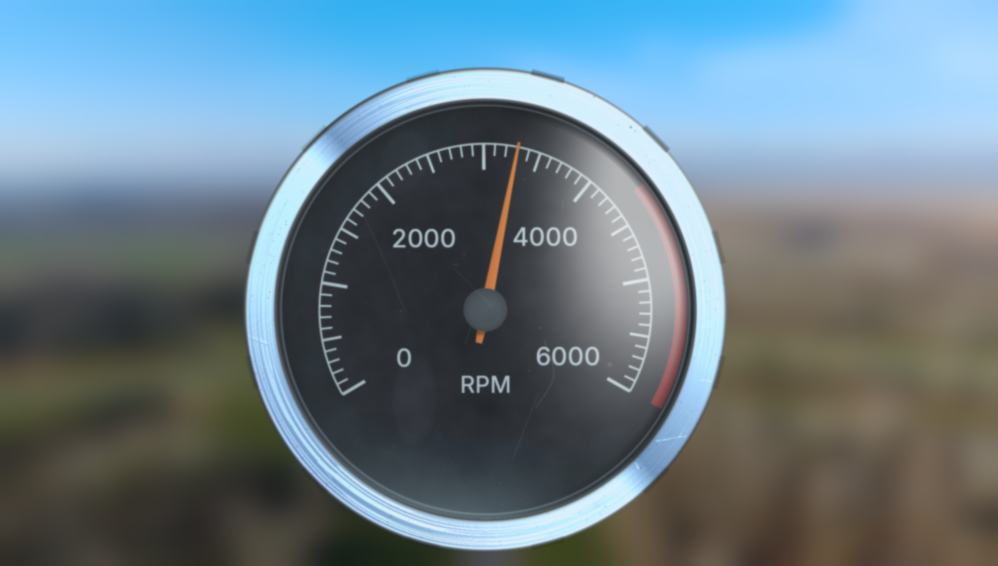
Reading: **3300** rpm
